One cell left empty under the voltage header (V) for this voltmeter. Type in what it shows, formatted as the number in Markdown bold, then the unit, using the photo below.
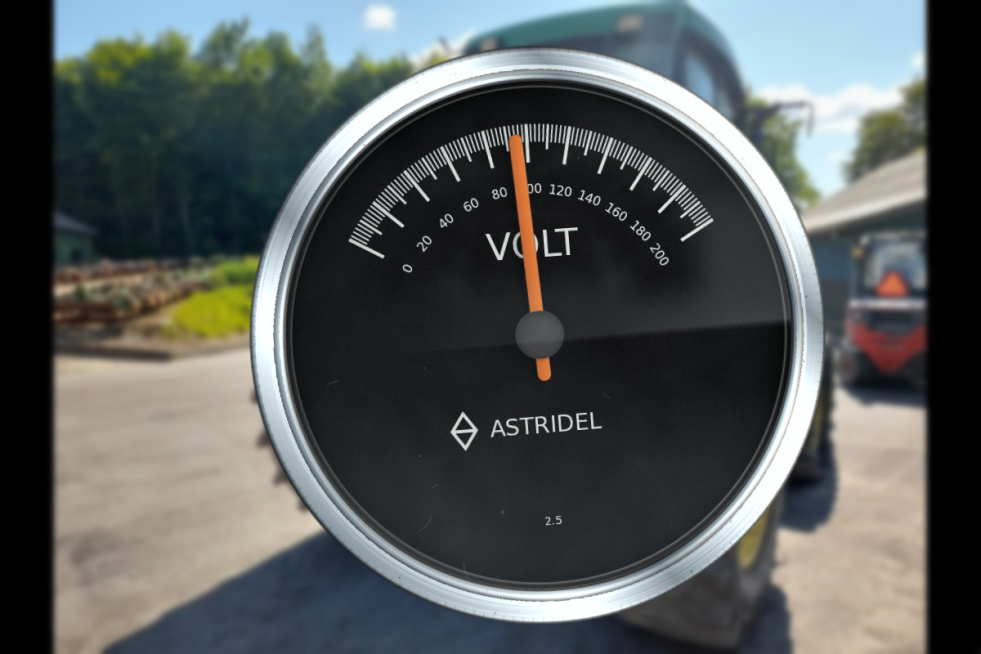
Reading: **94** V
